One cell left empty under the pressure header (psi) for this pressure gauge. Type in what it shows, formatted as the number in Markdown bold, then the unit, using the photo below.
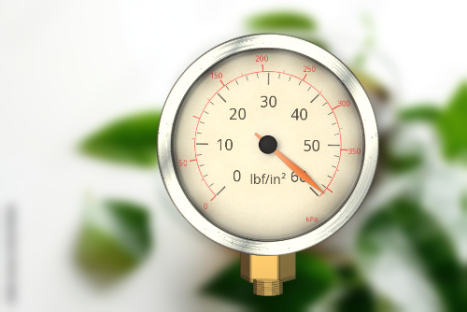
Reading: **59** psi
